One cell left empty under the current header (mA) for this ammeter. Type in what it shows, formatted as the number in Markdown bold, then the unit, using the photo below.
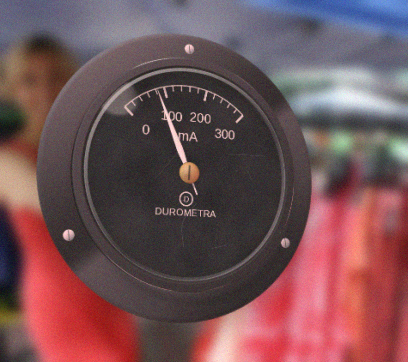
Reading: **80** mA
